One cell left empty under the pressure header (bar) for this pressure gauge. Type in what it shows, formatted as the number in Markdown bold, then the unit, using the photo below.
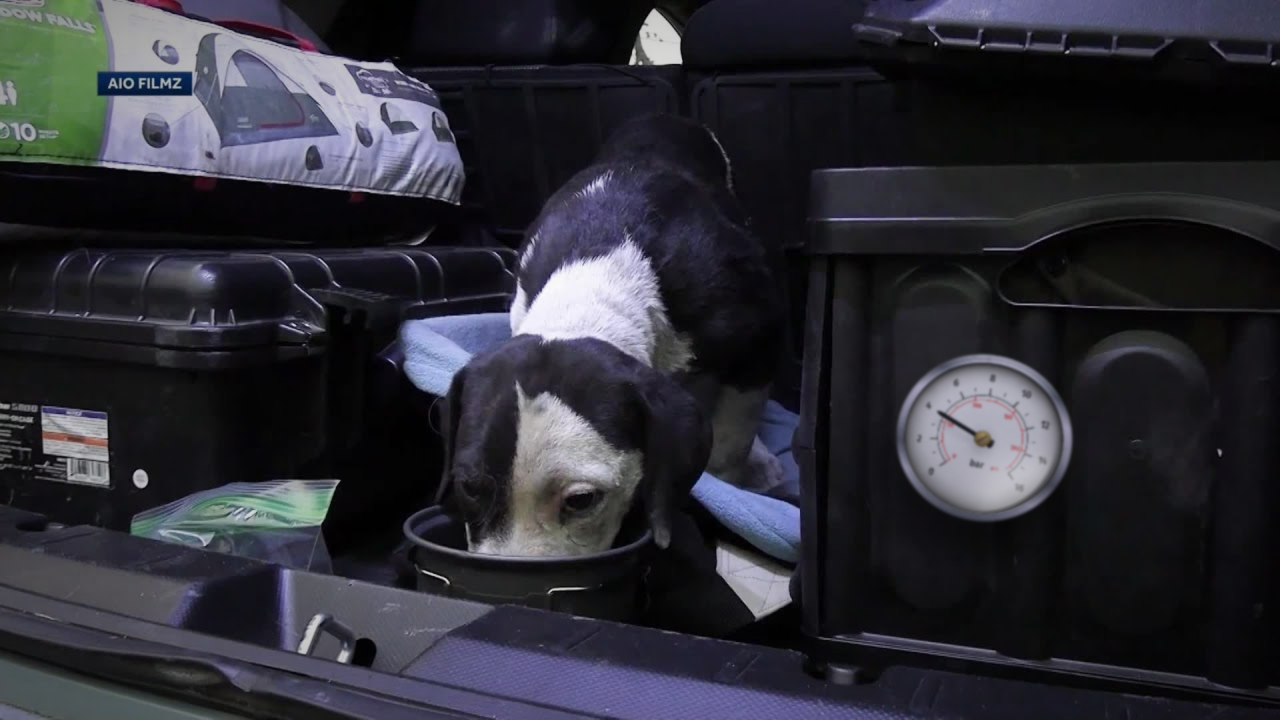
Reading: **4** bar
